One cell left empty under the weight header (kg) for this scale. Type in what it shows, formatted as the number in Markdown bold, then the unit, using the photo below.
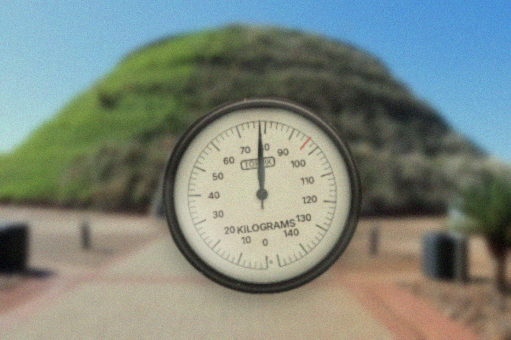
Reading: **78** kg
